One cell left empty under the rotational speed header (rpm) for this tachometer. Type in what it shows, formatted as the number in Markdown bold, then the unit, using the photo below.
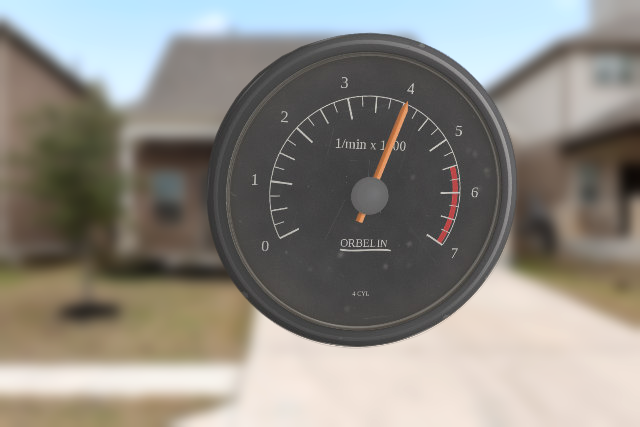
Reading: **4000** rpm
